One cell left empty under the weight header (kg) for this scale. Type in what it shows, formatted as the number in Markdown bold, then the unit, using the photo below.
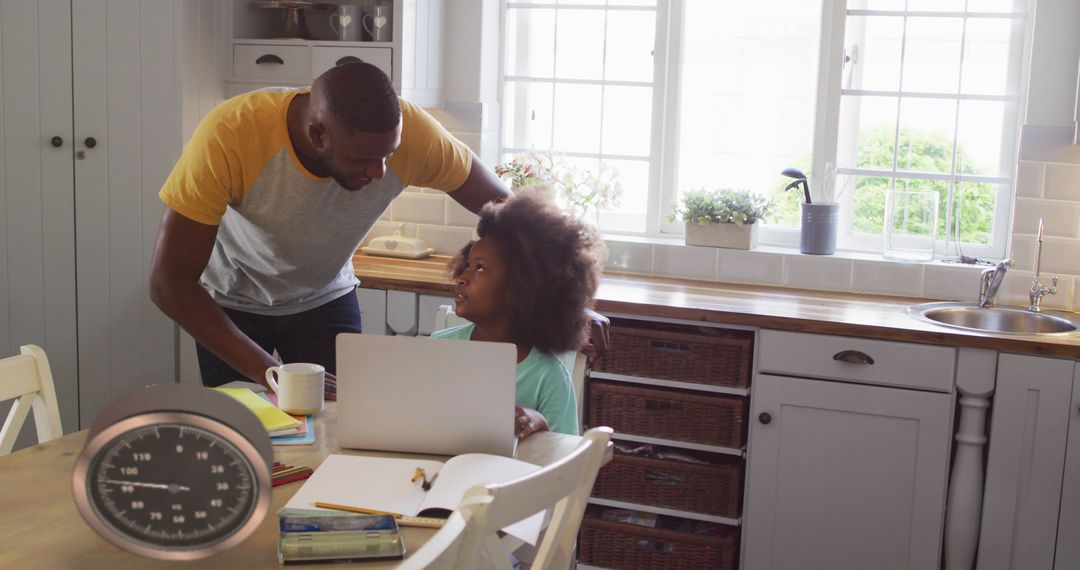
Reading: **95** kg
